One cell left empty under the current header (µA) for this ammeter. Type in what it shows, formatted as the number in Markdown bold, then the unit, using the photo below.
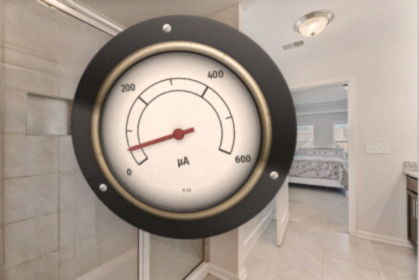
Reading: **50** µA
